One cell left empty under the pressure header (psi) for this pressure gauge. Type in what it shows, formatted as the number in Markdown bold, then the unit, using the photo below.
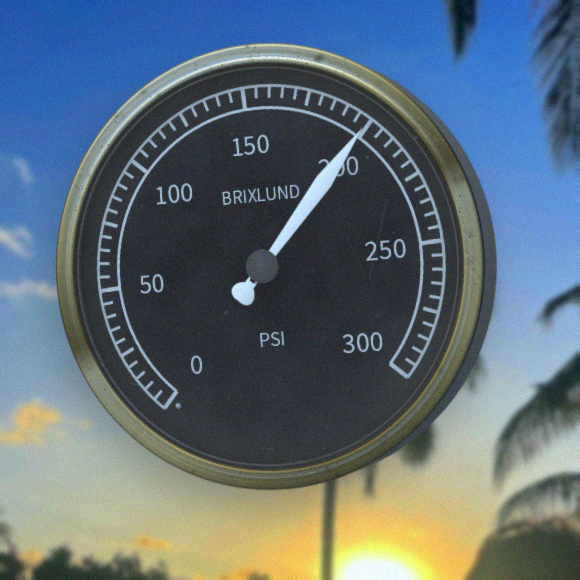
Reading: **200** psi
